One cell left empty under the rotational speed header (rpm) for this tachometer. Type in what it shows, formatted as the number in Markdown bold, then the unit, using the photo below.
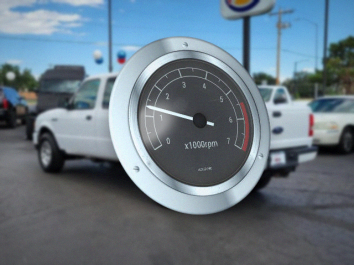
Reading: **1250** rpm
